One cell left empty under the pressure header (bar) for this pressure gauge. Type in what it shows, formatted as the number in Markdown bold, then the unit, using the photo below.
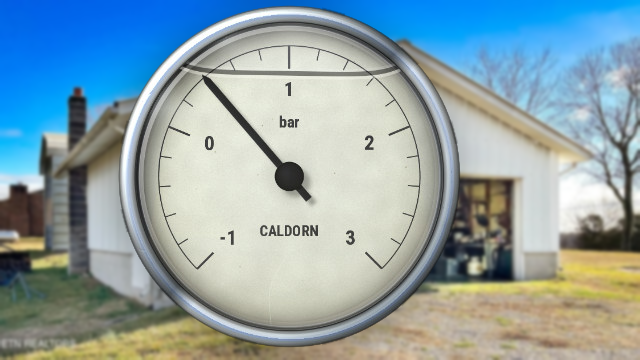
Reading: **0.4** bar
